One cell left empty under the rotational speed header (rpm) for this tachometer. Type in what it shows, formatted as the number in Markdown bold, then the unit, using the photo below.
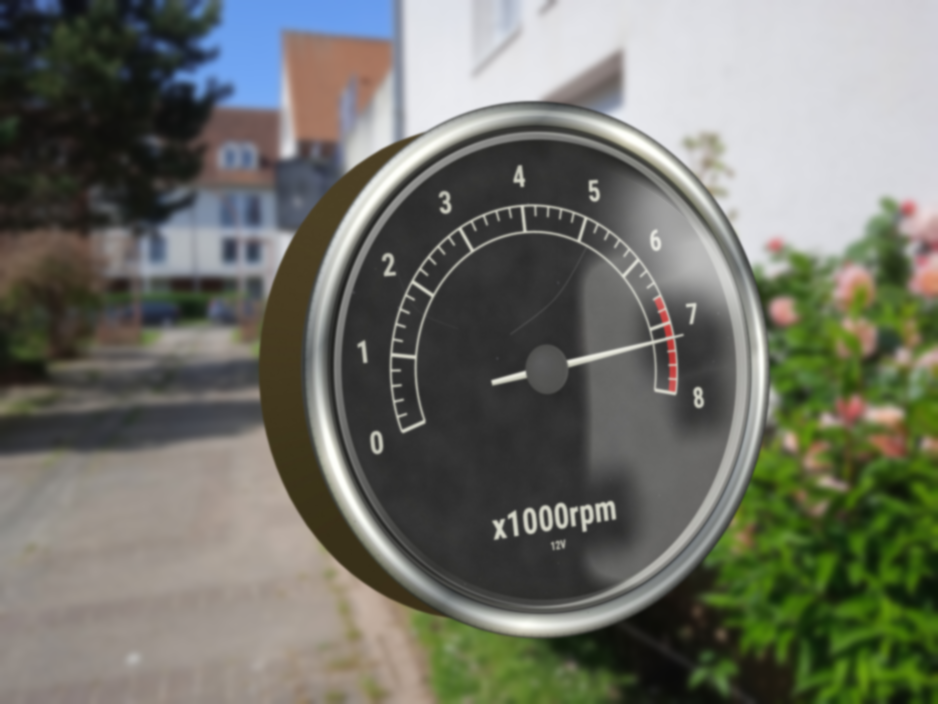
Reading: **7200** rpm
